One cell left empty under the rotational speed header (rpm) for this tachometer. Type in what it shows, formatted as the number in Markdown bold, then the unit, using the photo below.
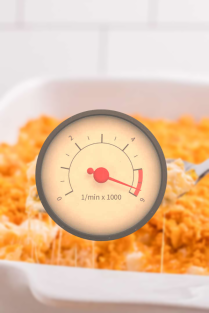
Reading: **5750** rpm
